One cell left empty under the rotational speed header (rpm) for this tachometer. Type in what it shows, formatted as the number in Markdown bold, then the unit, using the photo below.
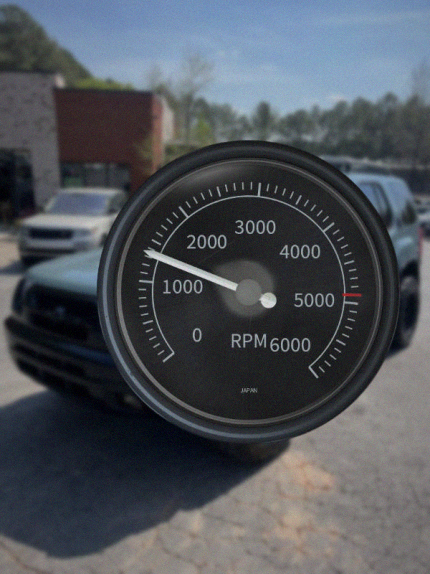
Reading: **1350** rpm
